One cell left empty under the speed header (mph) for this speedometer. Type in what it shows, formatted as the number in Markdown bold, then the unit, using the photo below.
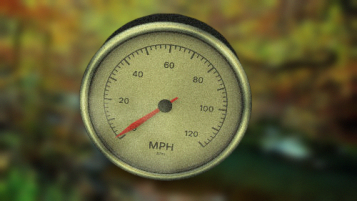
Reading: **2** mph
